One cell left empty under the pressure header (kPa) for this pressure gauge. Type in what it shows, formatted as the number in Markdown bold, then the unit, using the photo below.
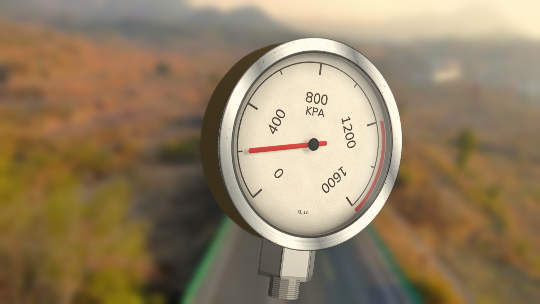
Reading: **200** kPa
